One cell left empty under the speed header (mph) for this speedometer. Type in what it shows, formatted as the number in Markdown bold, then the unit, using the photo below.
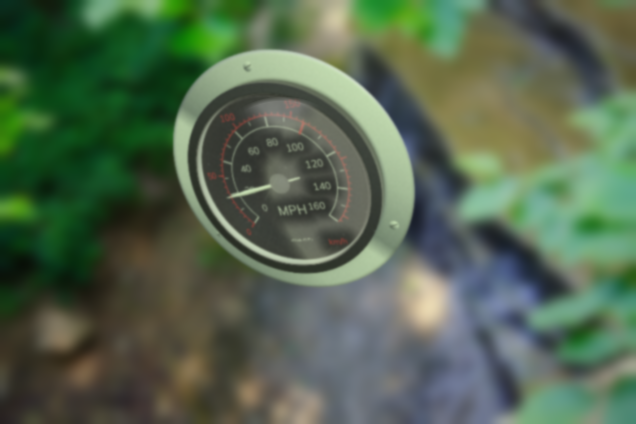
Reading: **20** mph
